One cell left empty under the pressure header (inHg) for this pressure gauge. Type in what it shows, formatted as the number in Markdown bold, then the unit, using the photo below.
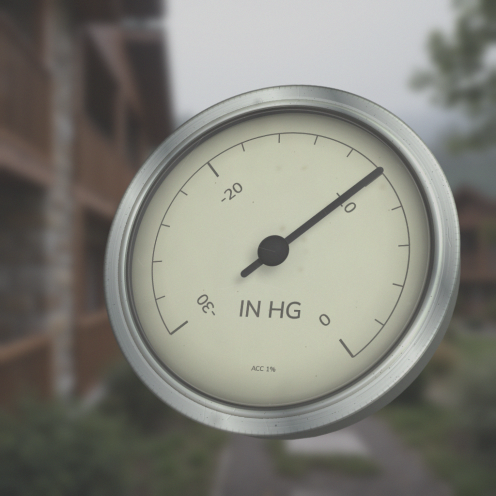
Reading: **-10** inHg
